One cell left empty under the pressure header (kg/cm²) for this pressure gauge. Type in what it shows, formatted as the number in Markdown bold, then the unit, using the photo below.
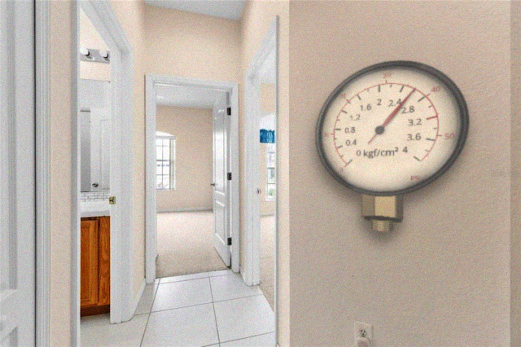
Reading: **2.6** kg/cm²
